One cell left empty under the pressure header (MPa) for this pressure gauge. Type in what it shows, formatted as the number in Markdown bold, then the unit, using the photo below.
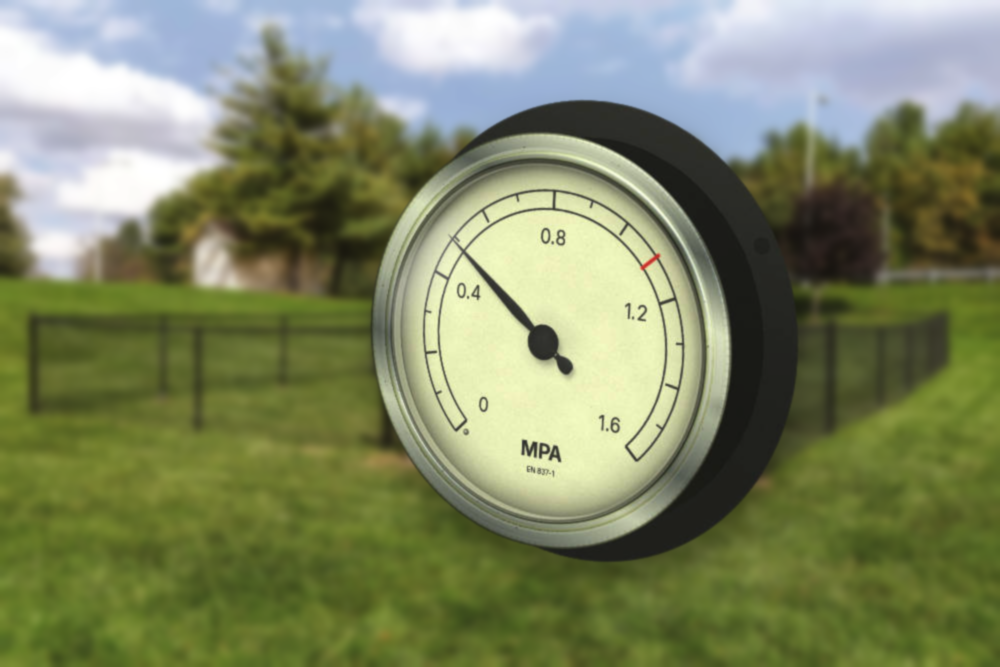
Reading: **0.5** MPa
